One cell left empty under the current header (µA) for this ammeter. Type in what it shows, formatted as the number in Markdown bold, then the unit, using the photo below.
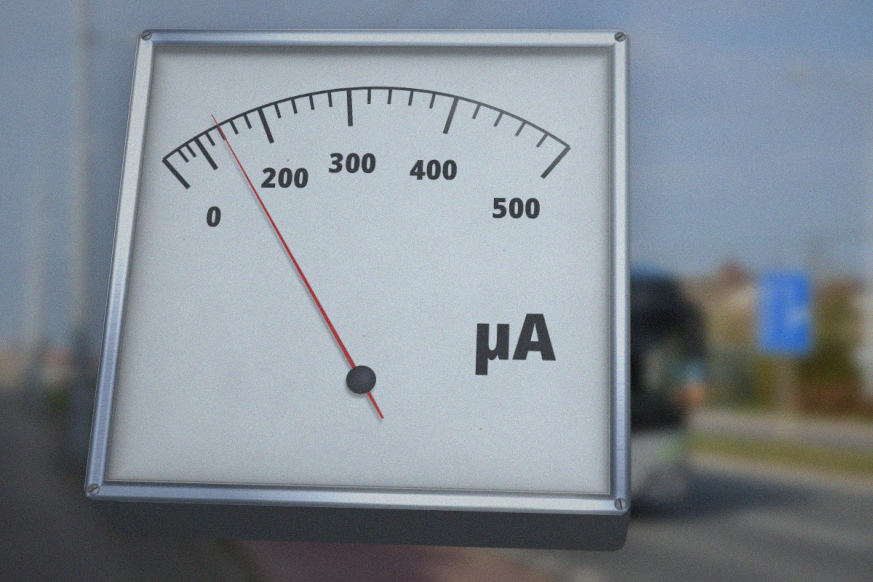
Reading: **140** µA
